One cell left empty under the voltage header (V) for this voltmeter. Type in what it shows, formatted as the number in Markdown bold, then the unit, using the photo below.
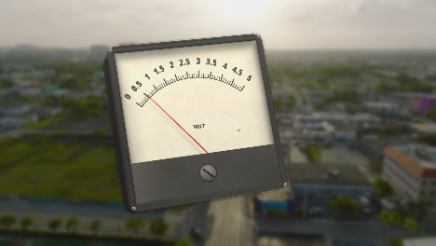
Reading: **0.5** V
